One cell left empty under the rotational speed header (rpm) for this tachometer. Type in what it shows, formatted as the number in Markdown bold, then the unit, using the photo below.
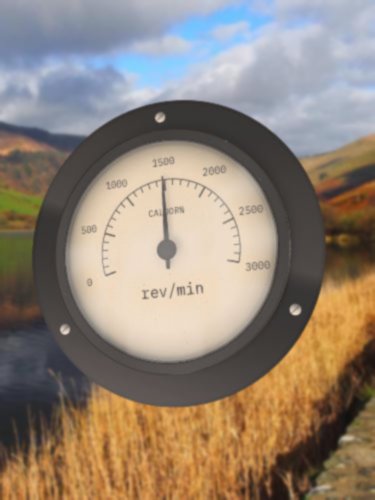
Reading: **1500** rpm
